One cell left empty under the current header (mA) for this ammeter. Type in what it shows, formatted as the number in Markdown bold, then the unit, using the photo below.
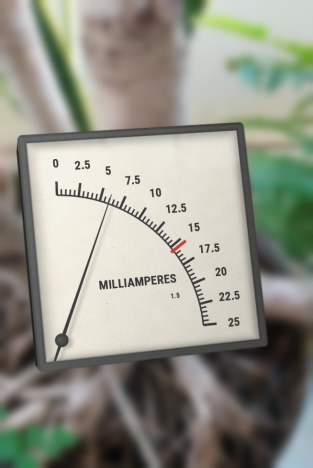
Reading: **6** mA
